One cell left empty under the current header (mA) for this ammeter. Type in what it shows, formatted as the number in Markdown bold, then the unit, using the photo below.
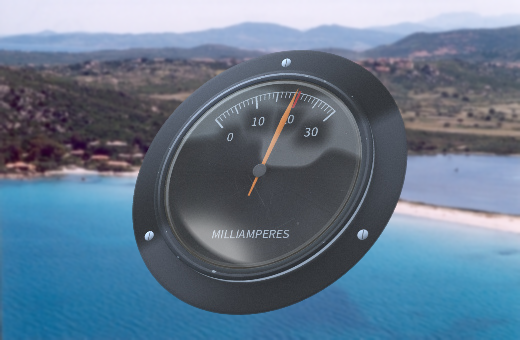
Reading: **20** mA
